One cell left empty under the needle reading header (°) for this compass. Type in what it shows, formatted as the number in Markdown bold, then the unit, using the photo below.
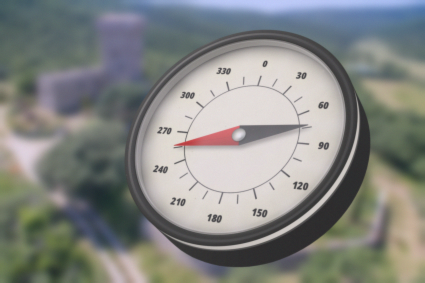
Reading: **255** °
